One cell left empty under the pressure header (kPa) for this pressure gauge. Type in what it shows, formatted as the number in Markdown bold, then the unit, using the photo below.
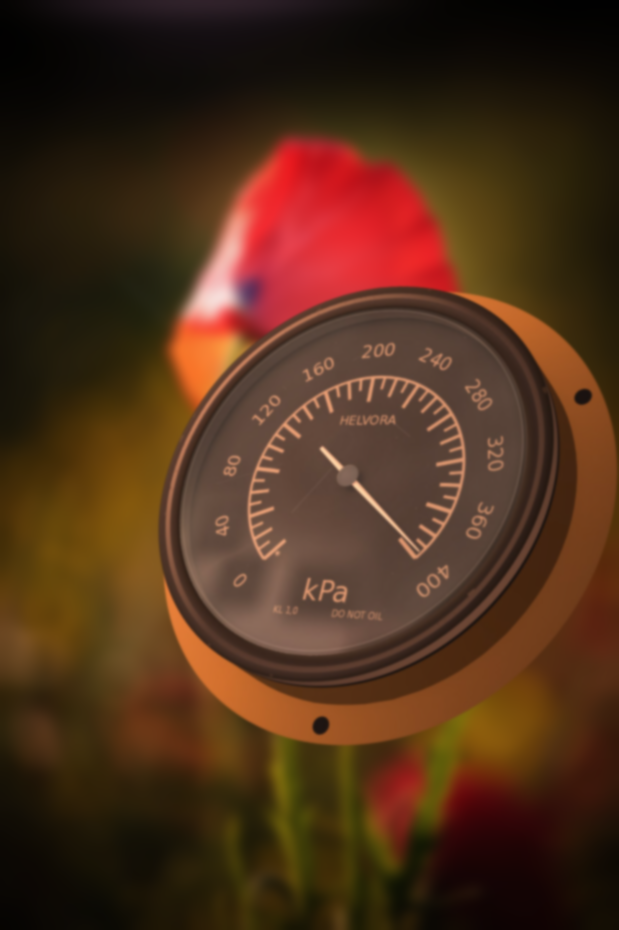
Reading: **395** kPa
